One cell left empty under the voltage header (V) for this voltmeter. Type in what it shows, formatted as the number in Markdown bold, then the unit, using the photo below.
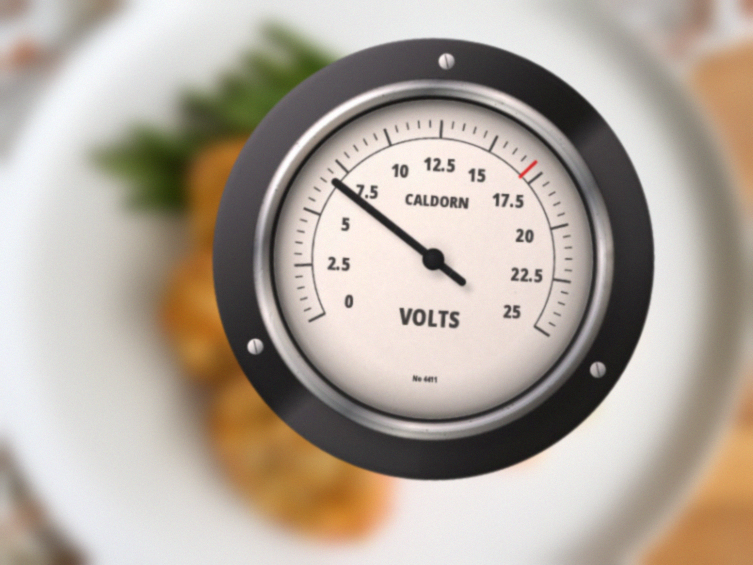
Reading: **6.75** V
